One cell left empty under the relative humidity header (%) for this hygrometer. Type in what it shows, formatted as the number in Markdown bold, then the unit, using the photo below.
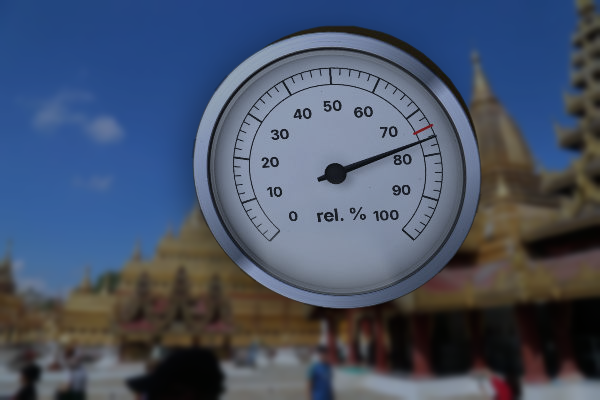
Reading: **76** %
